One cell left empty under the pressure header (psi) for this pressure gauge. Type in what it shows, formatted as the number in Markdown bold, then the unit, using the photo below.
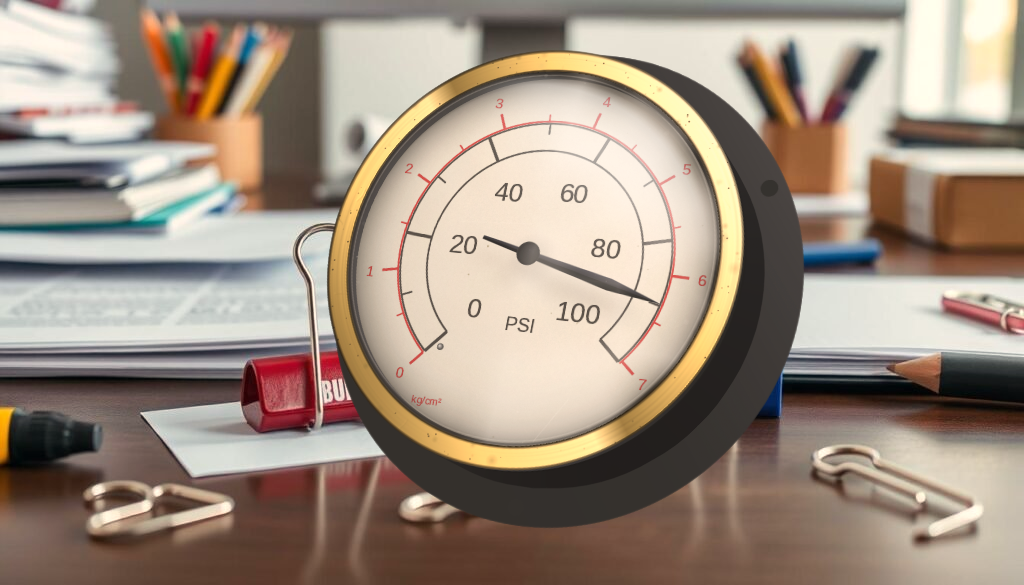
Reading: **90** psi
